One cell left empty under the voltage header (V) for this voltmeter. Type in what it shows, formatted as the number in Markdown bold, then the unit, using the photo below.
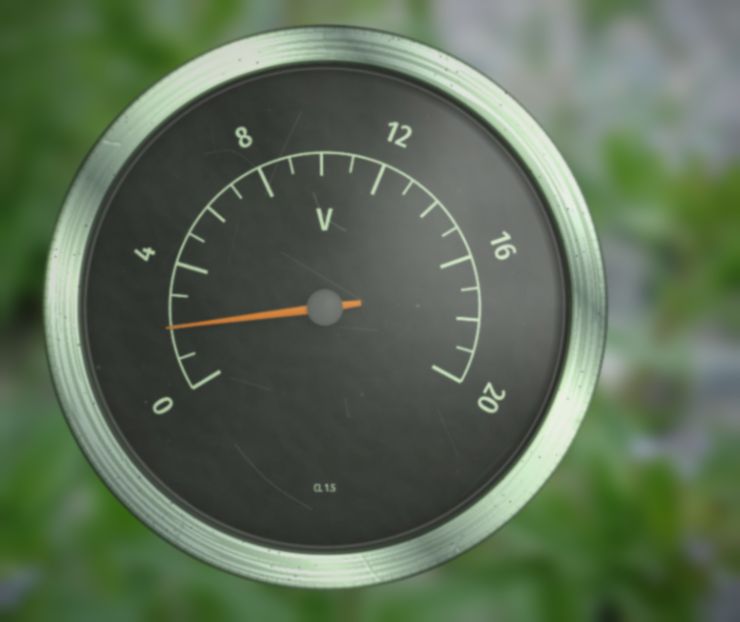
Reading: **2** V
